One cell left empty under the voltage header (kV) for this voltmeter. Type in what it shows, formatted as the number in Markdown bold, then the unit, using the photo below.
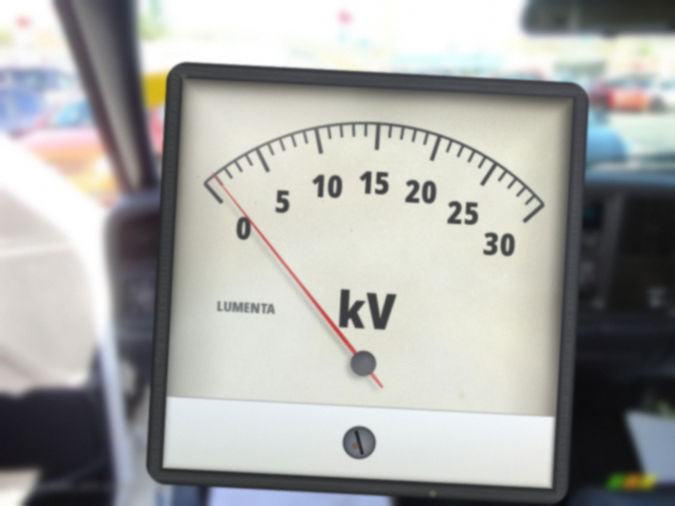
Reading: **1** kV
